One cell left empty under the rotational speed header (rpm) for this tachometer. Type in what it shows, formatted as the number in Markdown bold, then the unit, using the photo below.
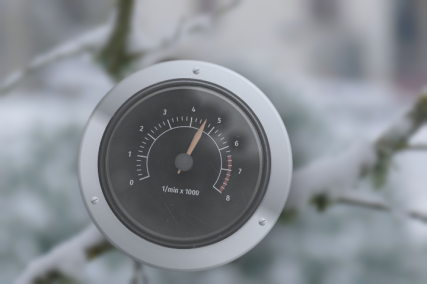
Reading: **4600** rpm
